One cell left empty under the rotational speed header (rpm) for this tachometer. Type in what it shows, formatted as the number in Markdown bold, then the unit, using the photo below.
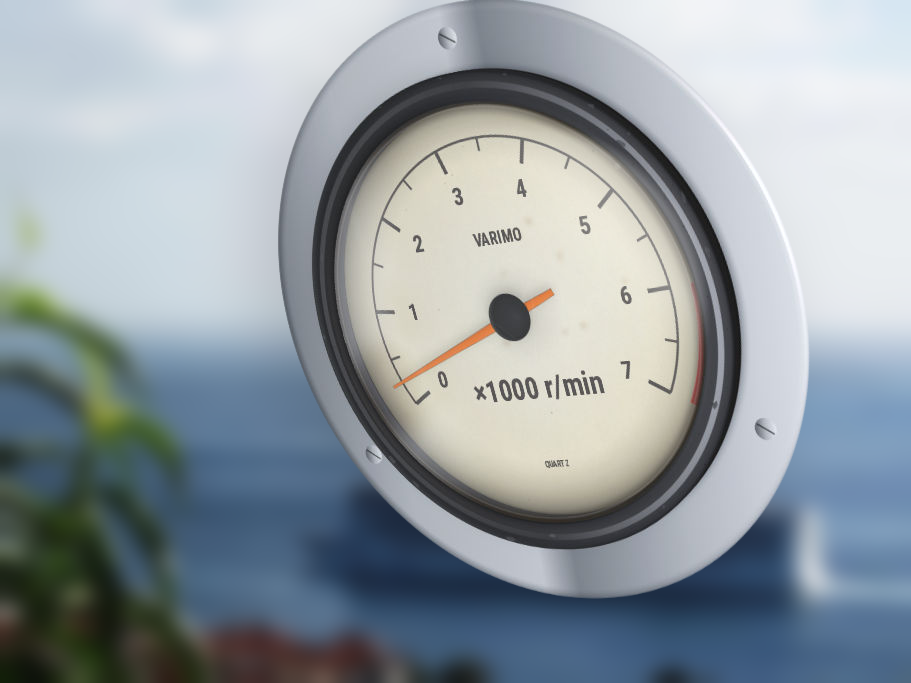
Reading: **250** rpm
